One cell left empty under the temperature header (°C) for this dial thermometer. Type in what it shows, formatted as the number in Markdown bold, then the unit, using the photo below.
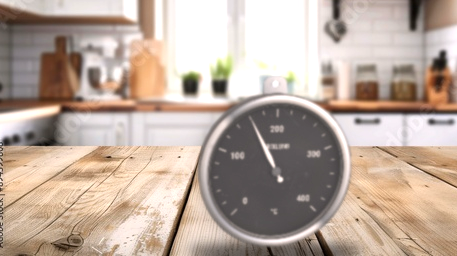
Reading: **160** °C
